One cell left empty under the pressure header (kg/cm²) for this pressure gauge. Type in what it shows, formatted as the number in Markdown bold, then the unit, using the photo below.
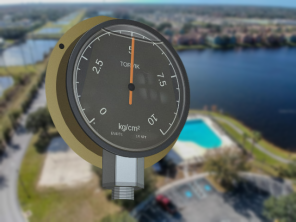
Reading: **5** kg/cm²
